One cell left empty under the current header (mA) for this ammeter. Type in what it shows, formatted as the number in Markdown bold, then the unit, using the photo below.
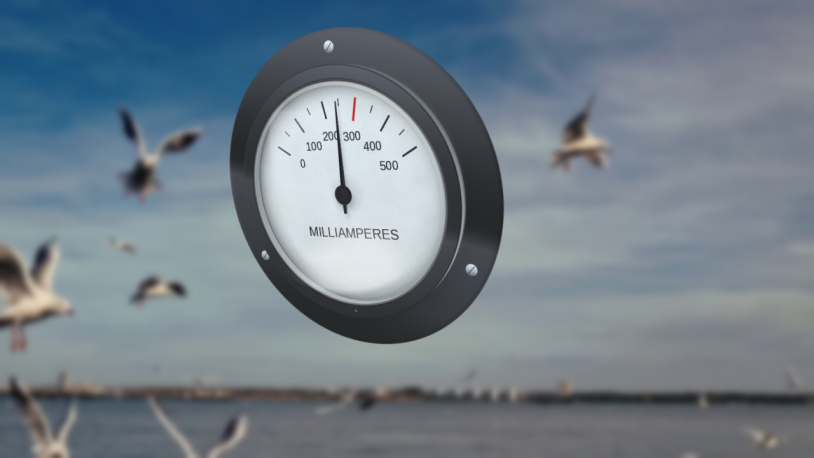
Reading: **250** mA
